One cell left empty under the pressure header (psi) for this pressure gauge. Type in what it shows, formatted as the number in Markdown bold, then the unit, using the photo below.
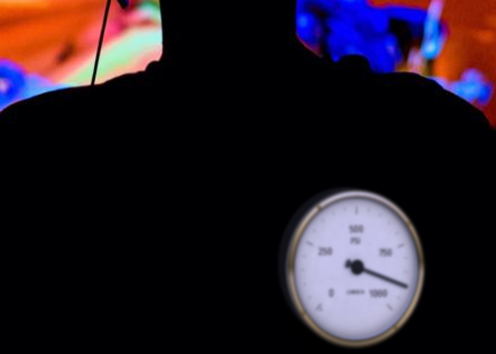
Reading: **900** psi
